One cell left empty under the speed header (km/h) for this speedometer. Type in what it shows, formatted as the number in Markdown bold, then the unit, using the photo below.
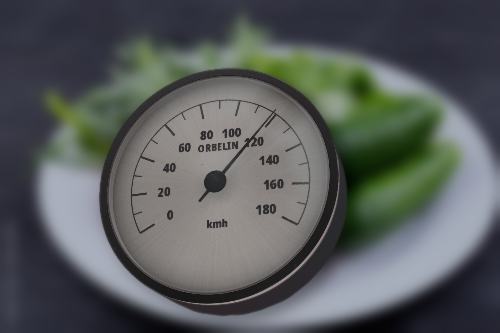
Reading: **120** km/h
